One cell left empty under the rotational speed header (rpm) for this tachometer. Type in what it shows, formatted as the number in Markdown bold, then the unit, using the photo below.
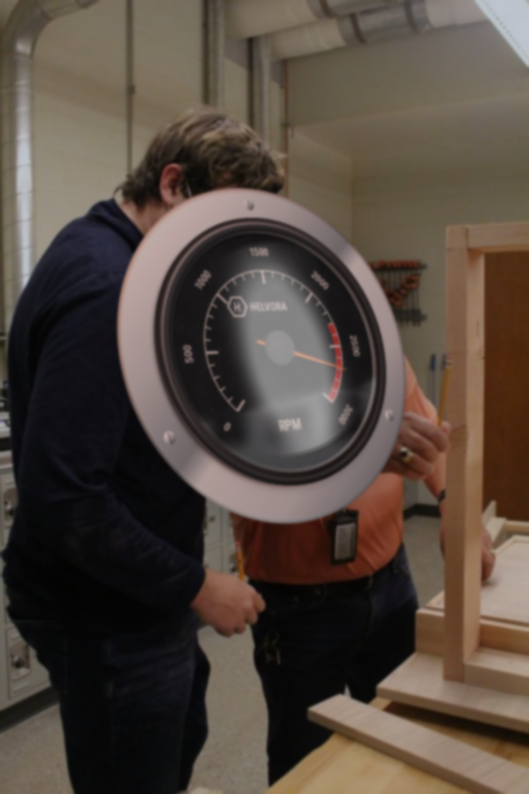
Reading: **2700** rpm
